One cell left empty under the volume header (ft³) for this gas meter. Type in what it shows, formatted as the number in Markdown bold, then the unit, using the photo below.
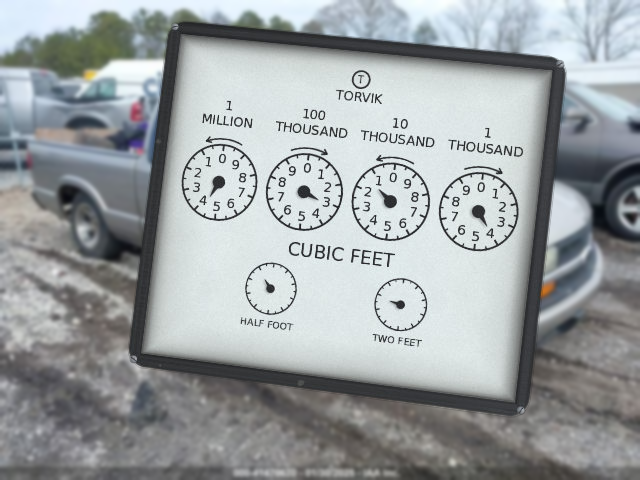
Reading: **431400** ft³
